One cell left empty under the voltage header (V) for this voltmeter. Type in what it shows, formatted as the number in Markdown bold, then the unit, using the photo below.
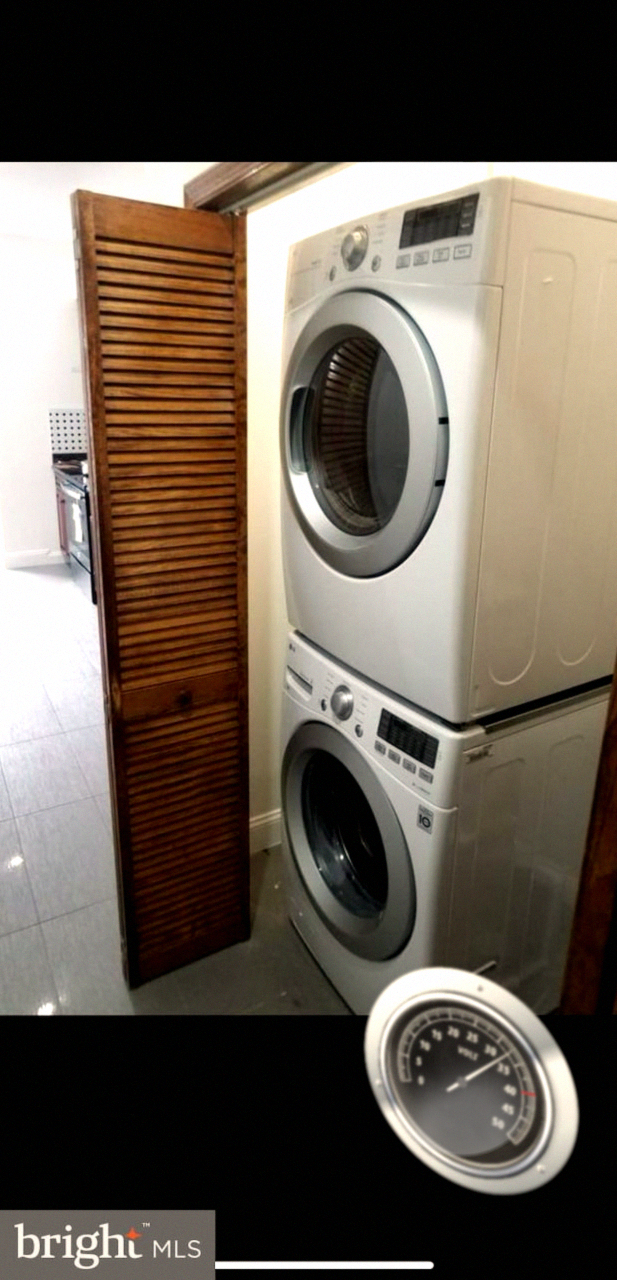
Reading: **32.5** V
